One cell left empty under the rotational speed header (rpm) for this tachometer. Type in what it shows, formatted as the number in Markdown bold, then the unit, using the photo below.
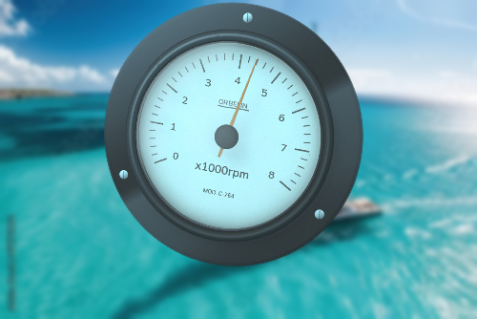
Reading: **4400** rpm
